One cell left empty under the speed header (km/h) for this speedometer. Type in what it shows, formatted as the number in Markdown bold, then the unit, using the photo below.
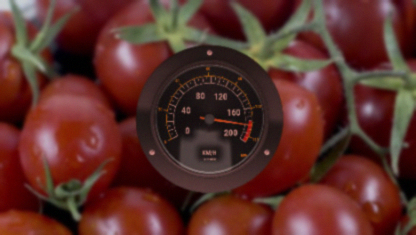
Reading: **180** km/h
